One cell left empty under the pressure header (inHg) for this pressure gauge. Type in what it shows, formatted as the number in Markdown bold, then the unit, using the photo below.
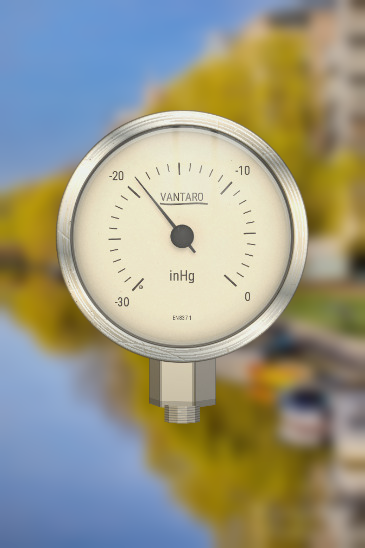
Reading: **-19** inHg
